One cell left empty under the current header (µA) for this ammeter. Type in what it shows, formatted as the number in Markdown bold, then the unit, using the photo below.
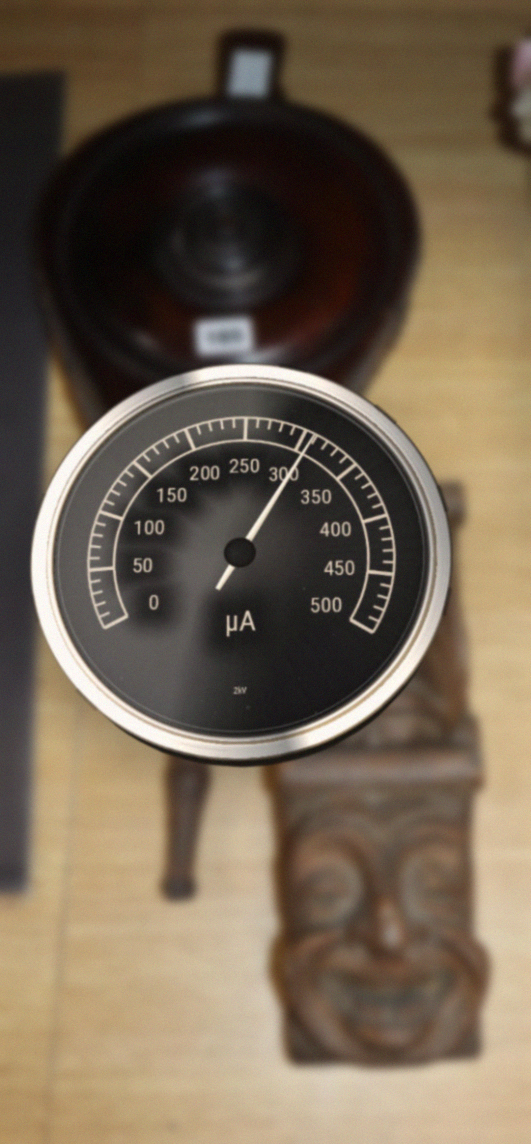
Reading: **310** µA
